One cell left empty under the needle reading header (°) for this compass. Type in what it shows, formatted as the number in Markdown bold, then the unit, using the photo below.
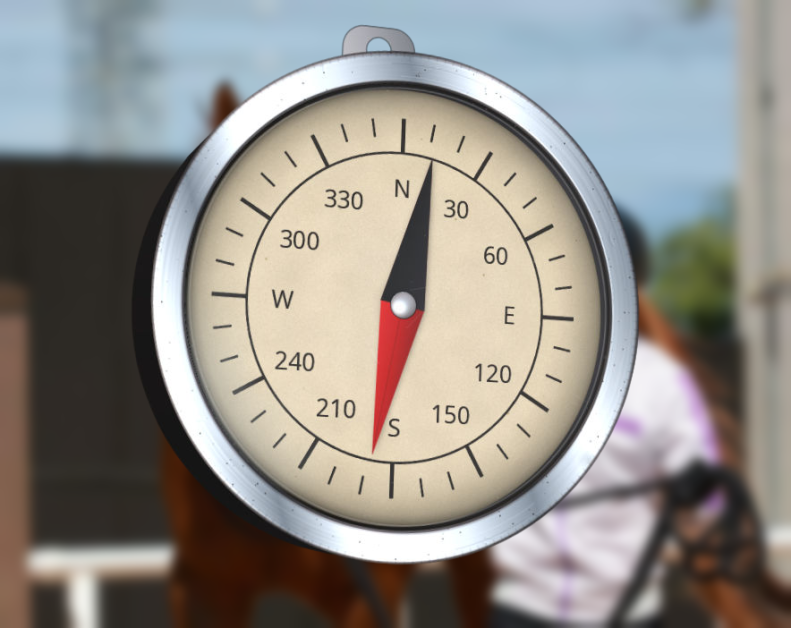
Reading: **190** °
